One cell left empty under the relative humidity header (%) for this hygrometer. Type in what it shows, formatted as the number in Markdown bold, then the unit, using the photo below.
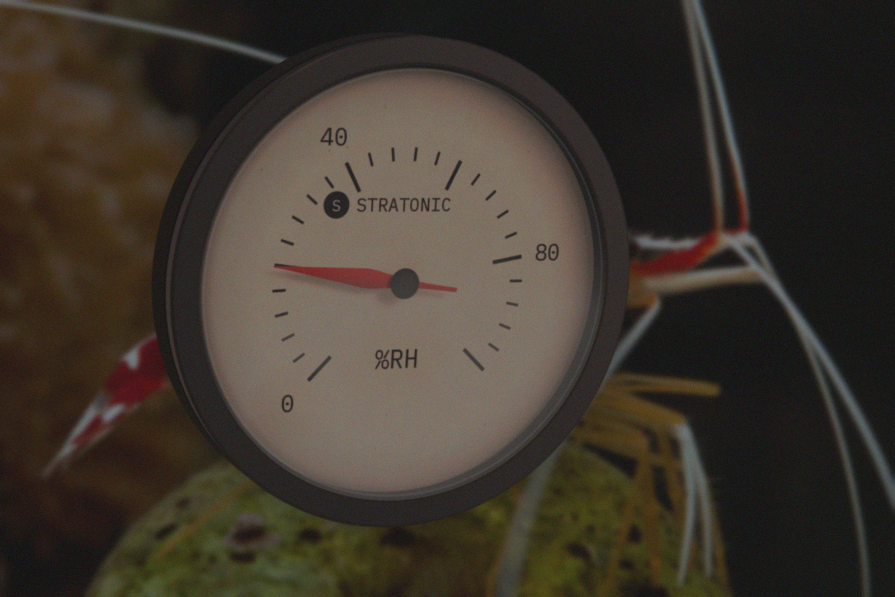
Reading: **20** %
